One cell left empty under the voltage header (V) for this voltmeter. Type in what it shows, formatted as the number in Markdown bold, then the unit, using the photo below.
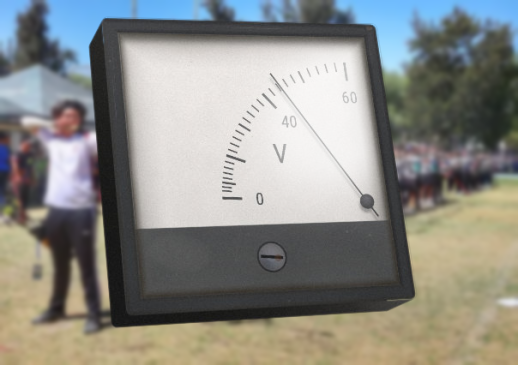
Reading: **44** V
